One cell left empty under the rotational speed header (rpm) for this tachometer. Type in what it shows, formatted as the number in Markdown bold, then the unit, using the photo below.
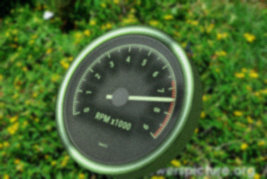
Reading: **7500** rpm
